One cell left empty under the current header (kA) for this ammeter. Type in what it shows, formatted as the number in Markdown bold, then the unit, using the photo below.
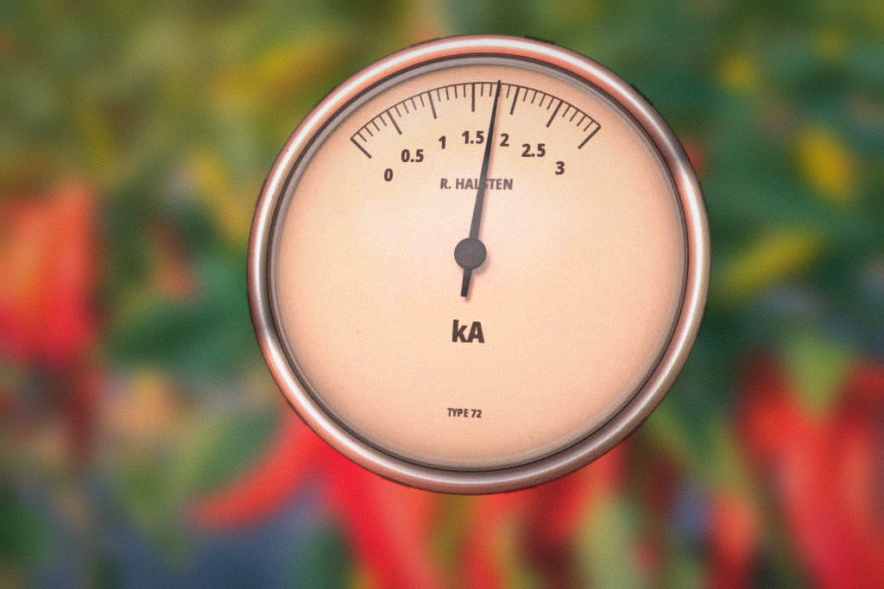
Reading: **1.8** kA
